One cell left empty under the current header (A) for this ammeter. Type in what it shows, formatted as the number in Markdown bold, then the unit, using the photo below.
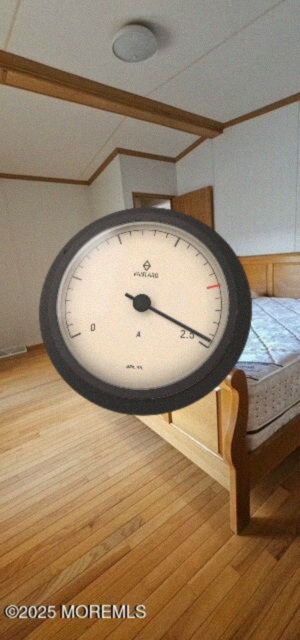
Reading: **2.45** A
